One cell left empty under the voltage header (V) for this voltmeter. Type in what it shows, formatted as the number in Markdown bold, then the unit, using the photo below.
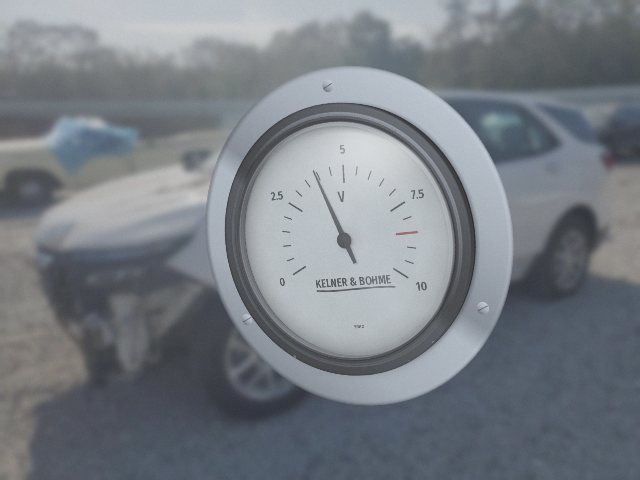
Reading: **4** V
